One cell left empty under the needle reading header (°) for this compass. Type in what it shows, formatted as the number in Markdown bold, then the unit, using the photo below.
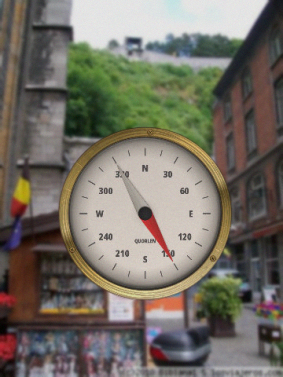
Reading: **150** °
